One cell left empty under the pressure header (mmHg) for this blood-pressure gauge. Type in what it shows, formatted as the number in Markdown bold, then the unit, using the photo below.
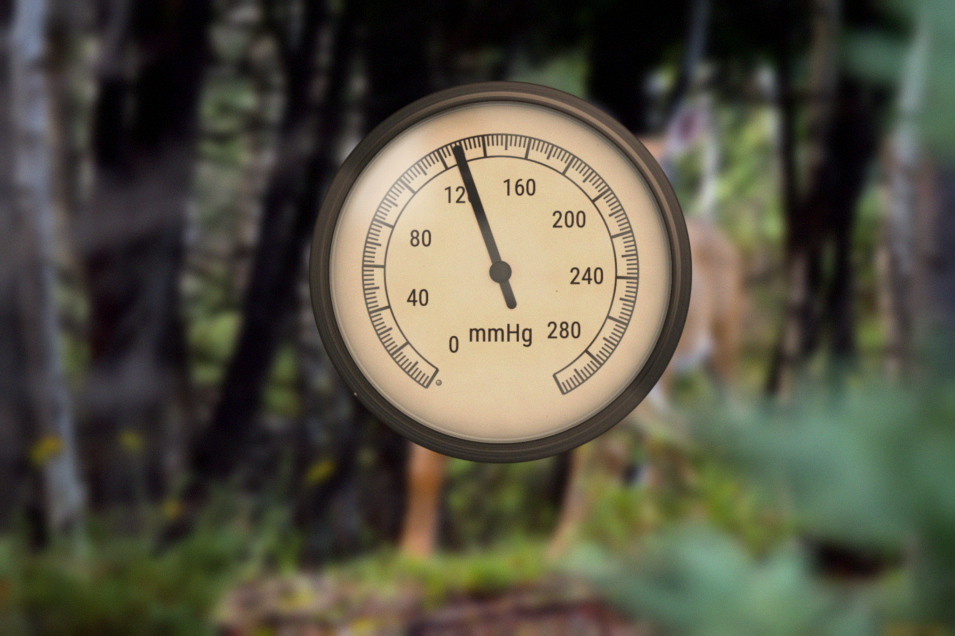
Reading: **128** mmHg
